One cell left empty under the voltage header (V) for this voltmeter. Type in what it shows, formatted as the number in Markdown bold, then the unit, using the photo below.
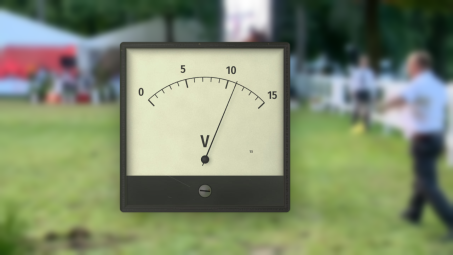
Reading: **11** V
